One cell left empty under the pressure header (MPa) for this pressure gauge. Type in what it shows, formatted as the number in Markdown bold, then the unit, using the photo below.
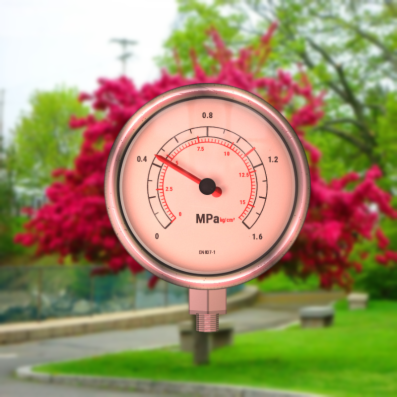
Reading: **0.45** MPa
